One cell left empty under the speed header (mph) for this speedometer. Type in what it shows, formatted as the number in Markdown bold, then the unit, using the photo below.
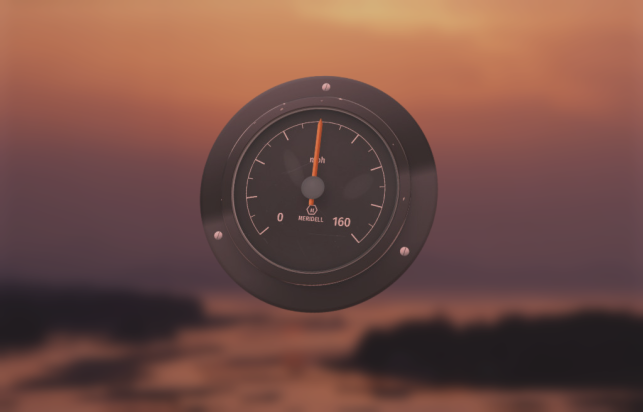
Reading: **80** mph
